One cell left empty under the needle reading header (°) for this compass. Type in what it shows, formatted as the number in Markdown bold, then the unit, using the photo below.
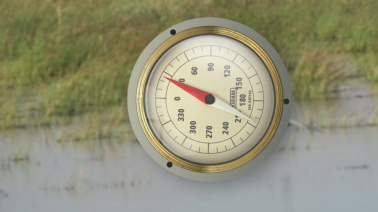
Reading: **25** °
